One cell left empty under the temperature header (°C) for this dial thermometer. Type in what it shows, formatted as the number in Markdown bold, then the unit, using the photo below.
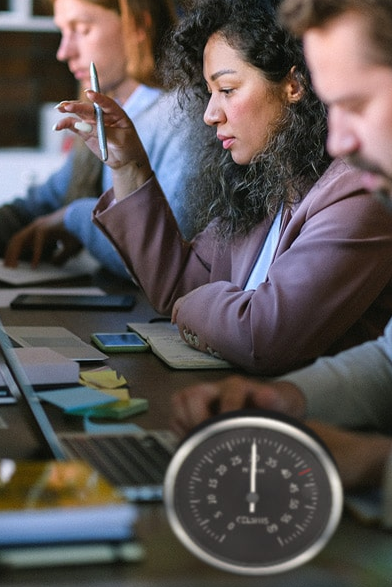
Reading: **30** °C
